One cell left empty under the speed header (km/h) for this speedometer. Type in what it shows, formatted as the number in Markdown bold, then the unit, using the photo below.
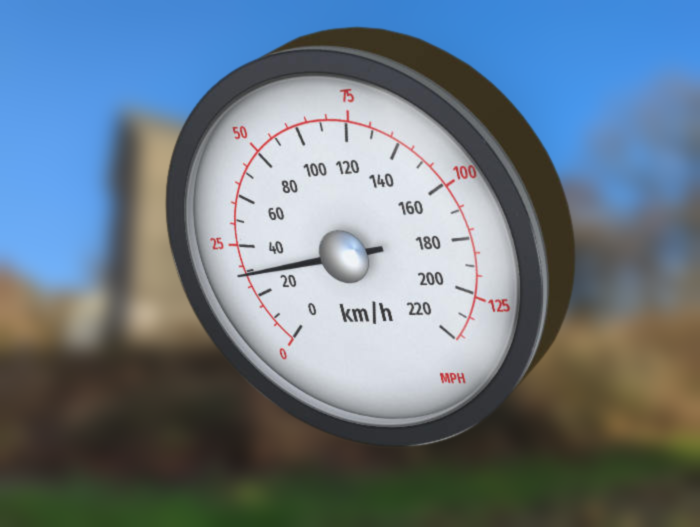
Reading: **30** km/h
